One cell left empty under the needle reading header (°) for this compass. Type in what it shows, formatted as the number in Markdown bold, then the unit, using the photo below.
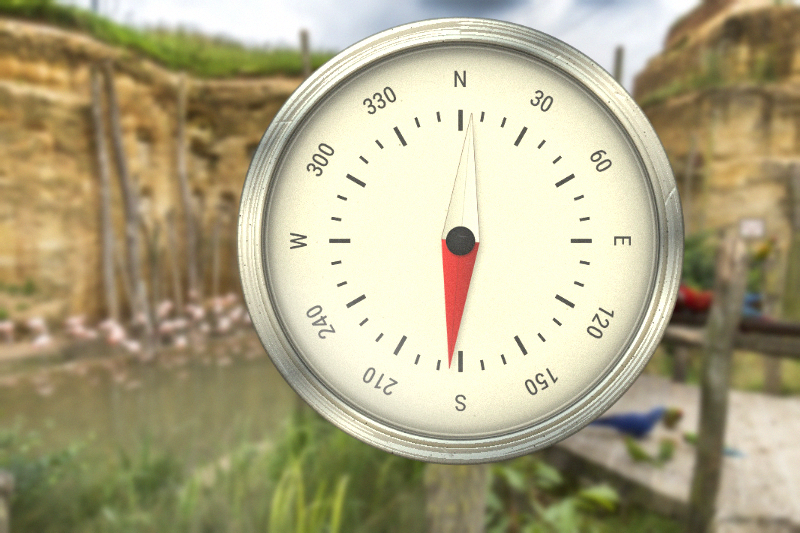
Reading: **185** °
